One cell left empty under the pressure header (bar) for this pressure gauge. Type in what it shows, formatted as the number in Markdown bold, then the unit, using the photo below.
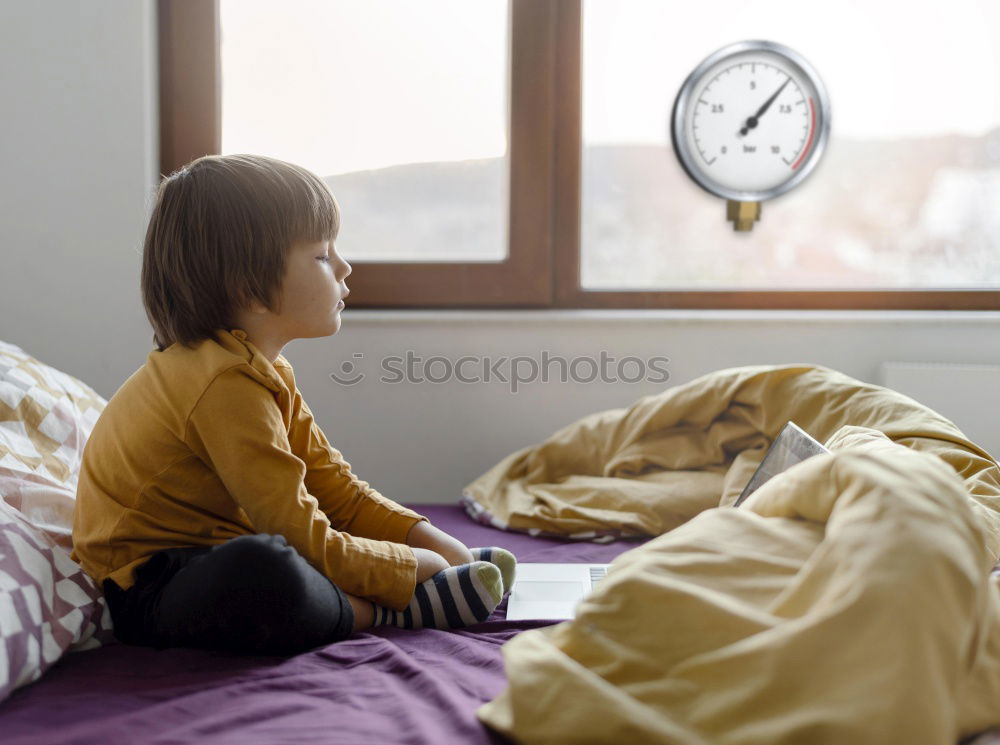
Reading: **6.5** bar
